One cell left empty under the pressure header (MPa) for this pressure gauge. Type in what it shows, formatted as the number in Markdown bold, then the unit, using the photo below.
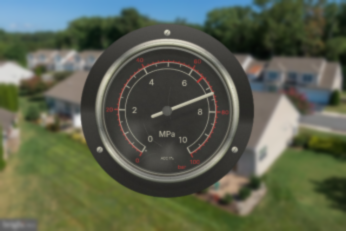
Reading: **7.25** MPa
